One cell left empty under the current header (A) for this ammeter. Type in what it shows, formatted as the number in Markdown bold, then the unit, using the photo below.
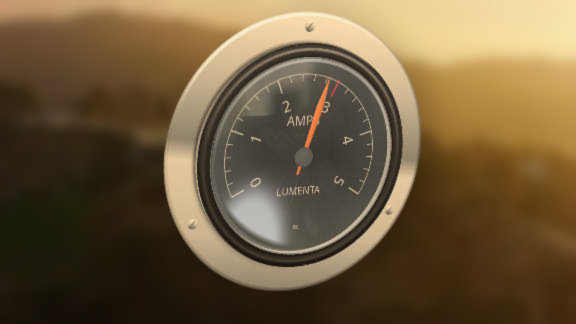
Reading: **2.8** A
